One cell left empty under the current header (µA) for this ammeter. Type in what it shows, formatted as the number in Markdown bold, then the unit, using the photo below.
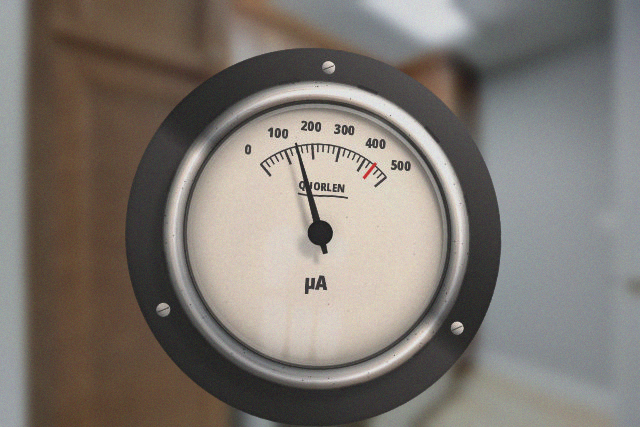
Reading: **140** µA
